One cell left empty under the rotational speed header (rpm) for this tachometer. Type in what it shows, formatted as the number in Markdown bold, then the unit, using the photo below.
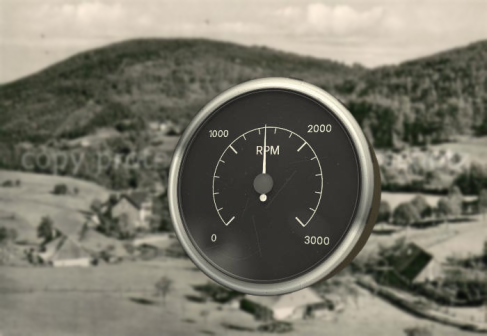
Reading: **1500** rpm
